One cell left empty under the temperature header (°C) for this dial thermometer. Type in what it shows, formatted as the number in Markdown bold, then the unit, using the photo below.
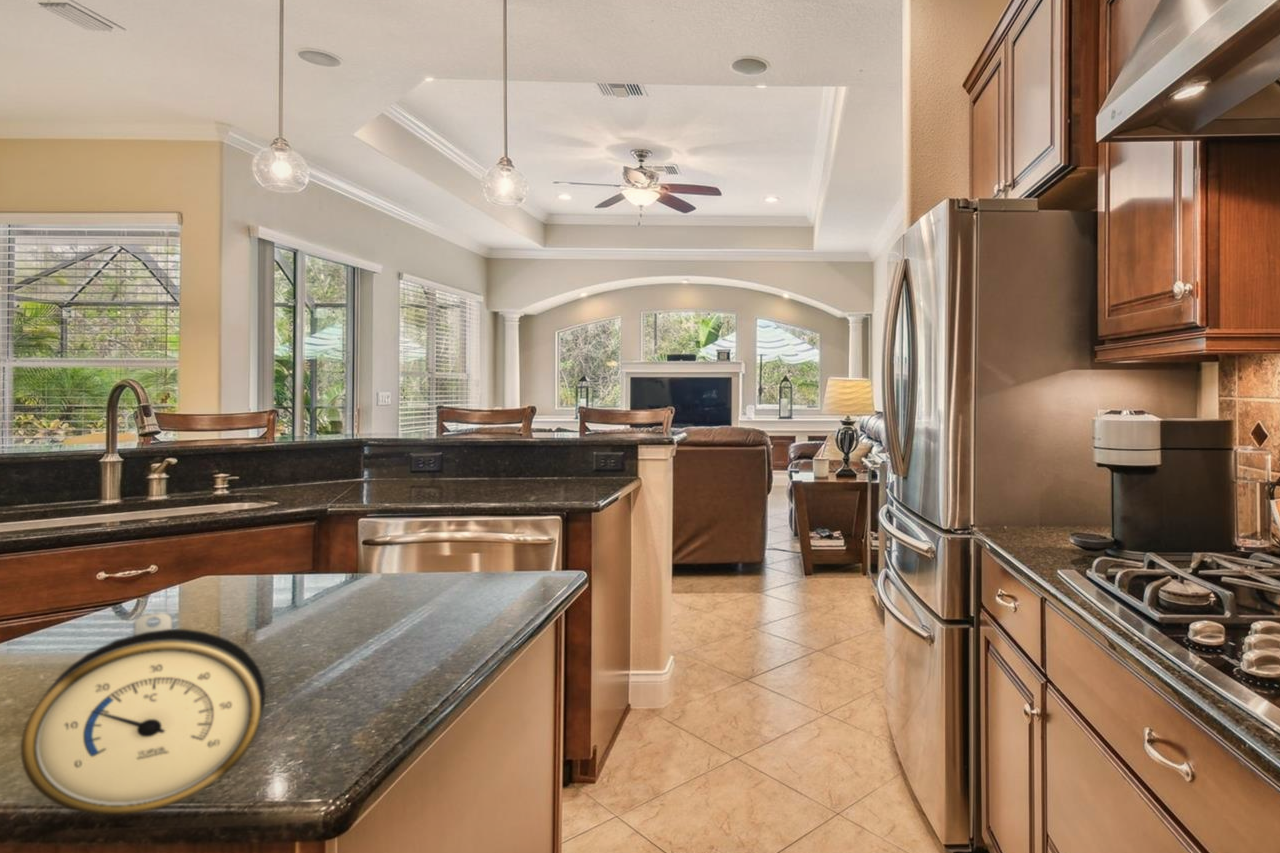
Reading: **15** °C
